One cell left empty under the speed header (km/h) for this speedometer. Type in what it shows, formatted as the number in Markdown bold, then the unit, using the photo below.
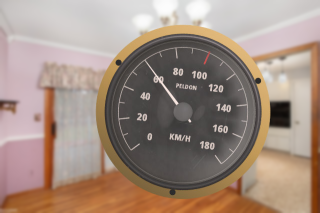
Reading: **60** km/h
